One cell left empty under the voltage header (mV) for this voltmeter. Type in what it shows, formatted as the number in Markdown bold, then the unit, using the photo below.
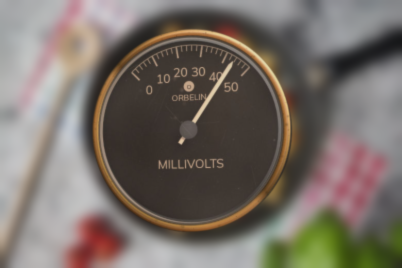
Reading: **44** mV
